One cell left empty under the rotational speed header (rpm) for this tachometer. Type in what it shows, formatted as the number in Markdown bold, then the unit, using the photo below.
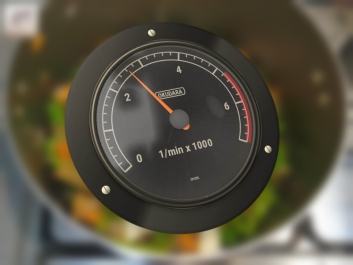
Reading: **2600** rpm
